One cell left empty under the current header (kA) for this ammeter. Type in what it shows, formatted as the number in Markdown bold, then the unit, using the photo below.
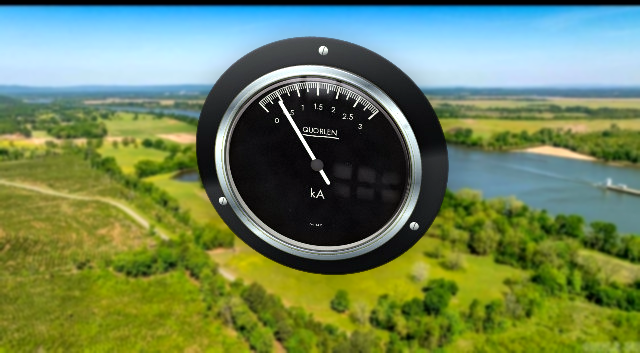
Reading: **0.5** kA
